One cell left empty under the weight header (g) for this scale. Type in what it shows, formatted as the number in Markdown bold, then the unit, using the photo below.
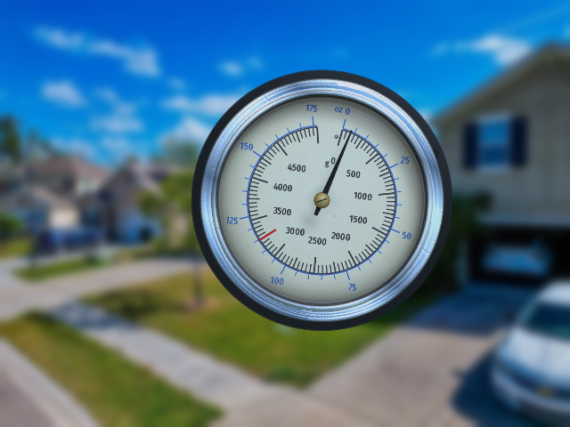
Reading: **100** g
